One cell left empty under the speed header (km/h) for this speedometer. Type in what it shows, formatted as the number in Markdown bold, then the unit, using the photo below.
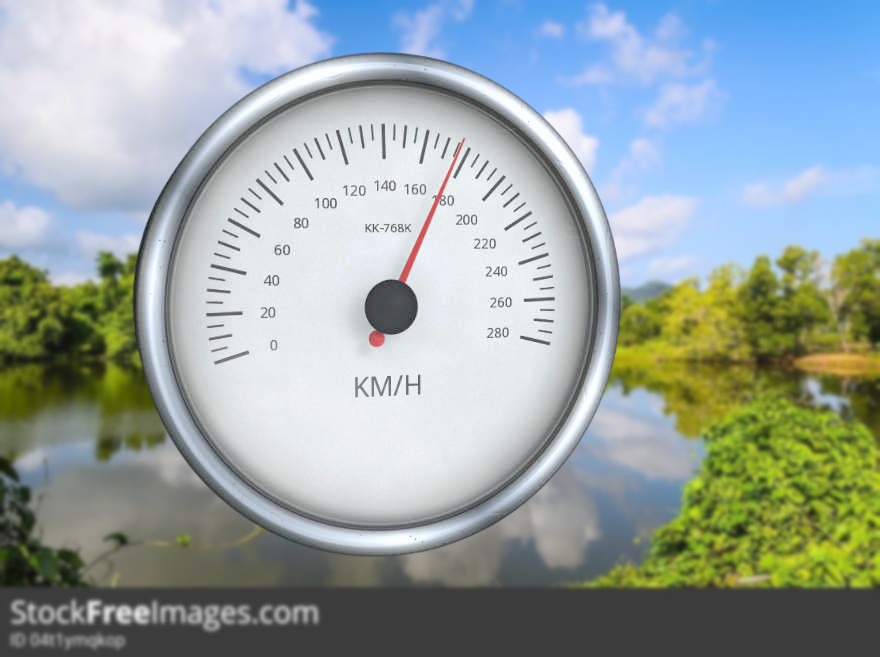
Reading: **175** km/h
